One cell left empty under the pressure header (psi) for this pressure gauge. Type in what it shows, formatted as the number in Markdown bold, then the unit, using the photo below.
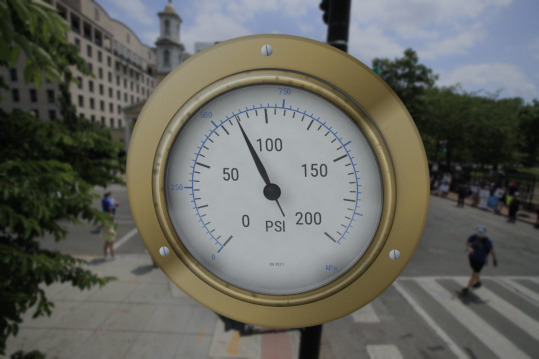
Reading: **85** psi
